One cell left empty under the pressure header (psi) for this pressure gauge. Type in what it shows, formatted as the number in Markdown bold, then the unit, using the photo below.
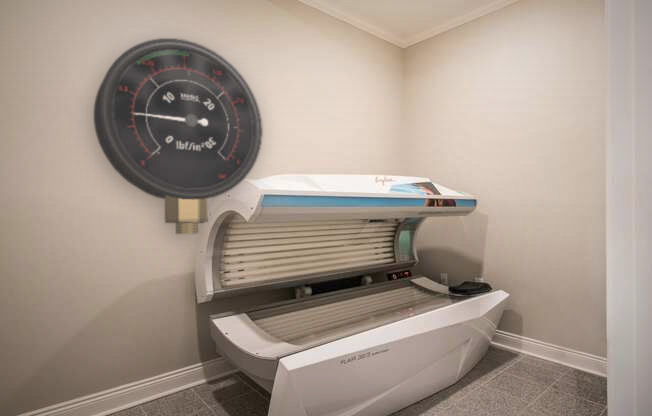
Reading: **5** psi
